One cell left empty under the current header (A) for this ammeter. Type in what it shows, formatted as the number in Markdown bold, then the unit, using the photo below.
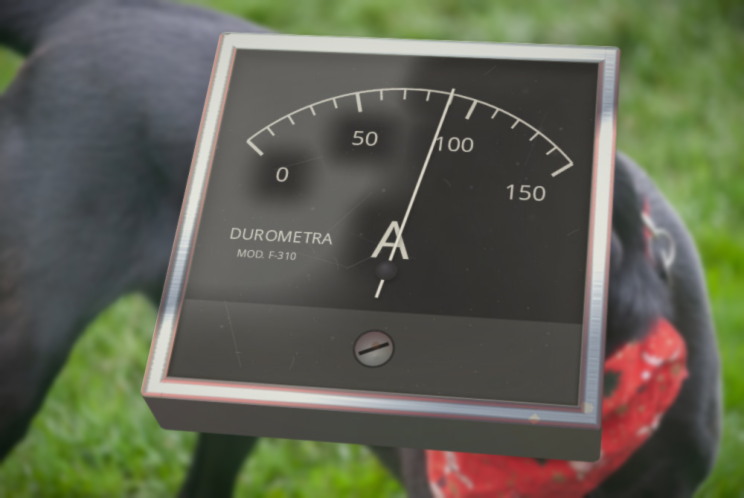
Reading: **90** A
